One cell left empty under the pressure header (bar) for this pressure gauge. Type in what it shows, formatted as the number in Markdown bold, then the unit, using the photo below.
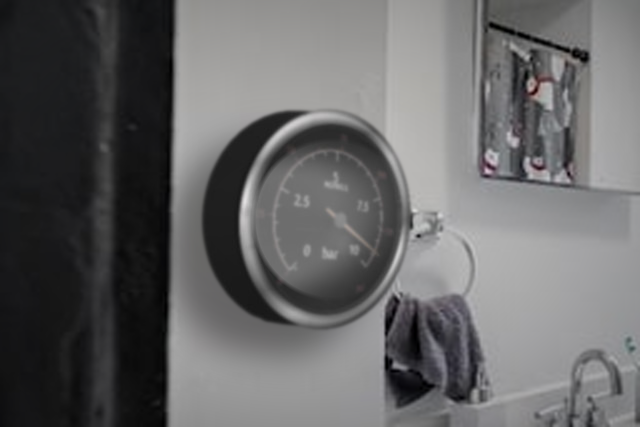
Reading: **9.5** bar
